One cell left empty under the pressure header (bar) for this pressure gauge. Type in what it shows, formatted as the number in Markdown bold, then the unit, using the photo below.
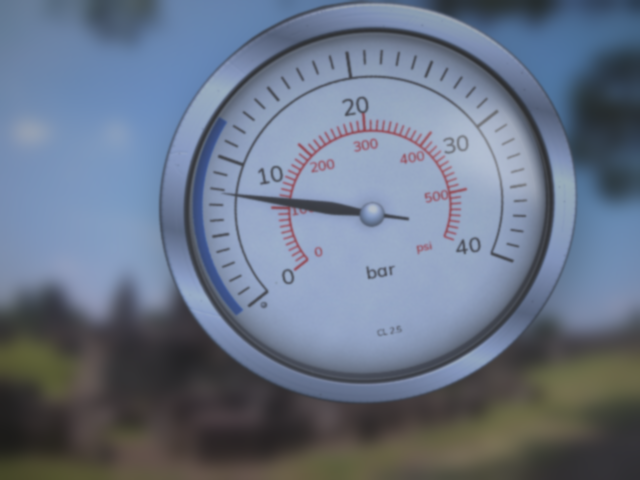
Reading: **8** bar
